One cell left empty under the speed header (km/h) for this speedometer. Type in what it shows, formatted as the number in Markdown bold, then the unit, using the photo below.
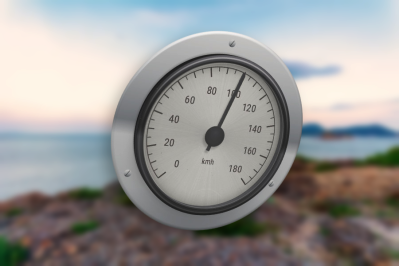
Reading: **100** km/h
